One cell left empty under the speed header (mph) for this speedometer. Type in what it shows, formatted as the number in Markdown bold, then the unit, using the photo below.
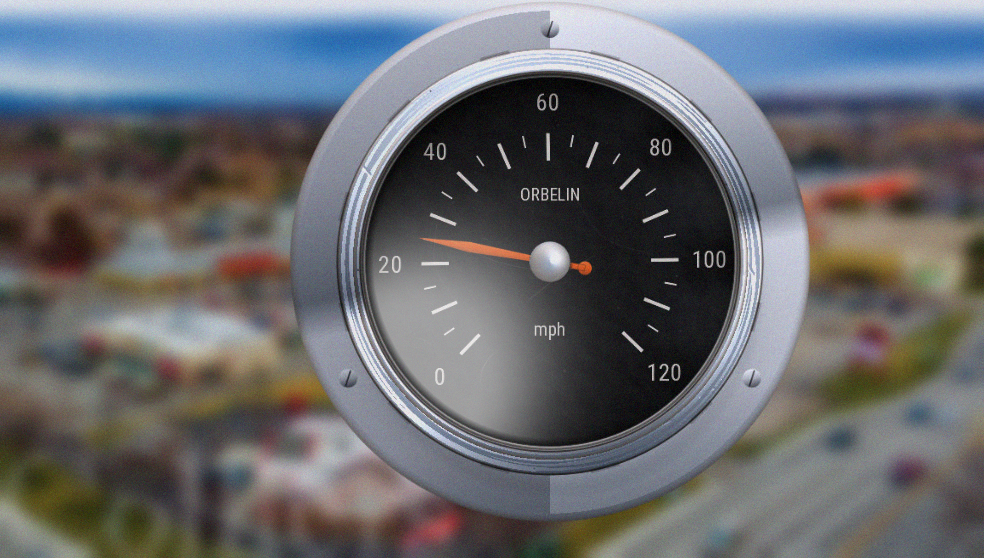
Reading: **25** mph
